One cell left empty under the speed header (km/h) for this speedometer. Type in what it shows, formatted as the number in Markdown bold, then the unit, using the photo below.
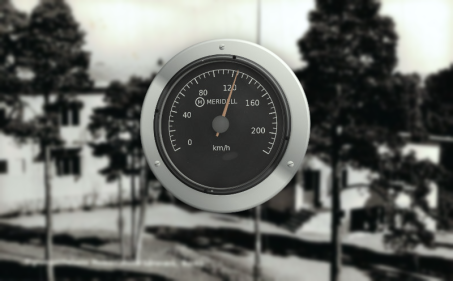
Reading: **125** km/h
